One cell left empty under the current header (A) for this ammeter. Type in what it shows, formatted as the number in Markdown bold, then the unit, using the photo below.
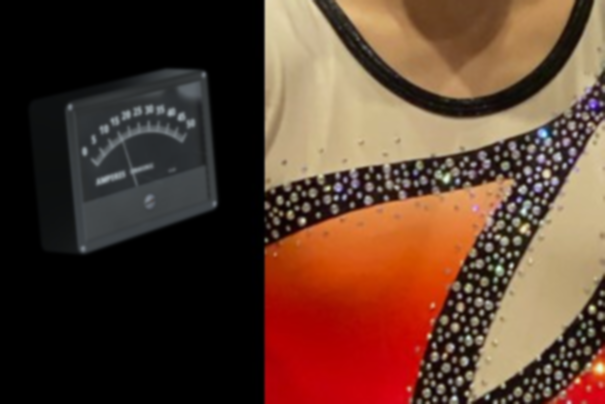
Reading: **15** A
